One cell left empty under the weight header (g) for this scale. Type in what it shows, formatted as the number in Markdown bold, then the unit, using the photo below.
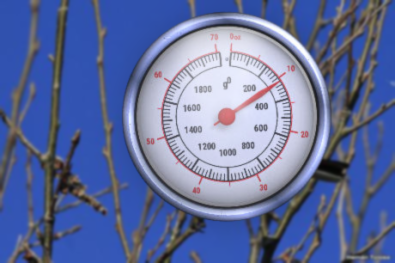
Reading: **300** g
